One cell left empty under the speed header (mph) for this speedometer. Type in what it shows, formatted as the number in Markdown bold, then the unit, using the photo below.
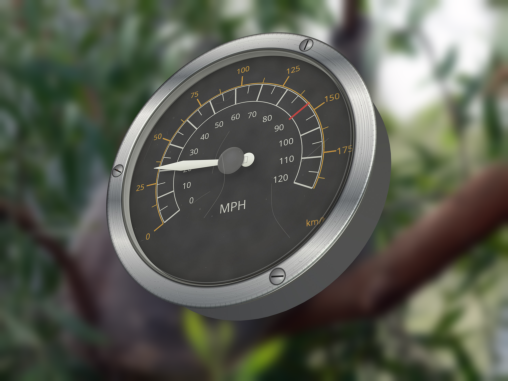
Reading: **20** mph
